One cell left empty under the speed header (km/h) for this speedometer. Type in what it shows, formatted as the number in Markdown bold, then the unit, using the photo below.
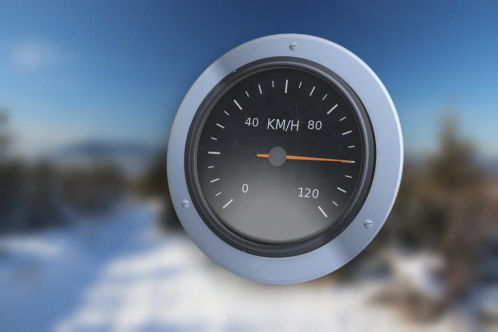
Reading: **100** km/h
